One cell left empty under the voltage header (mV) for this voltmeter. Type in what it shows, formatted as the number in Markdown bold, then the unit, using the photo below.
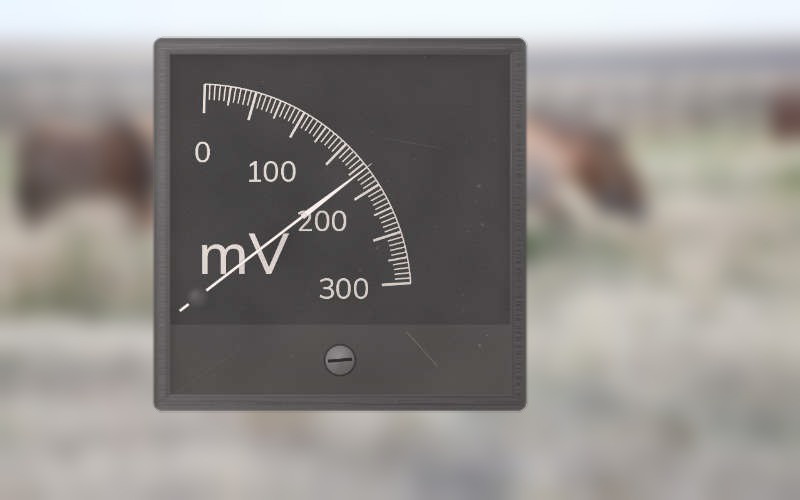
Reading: **180** mV
